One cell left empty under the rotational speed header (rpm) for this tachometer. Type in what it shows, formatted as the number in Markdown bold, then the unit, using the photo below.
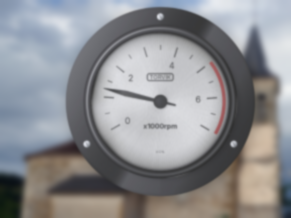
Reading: **1250** rpm
